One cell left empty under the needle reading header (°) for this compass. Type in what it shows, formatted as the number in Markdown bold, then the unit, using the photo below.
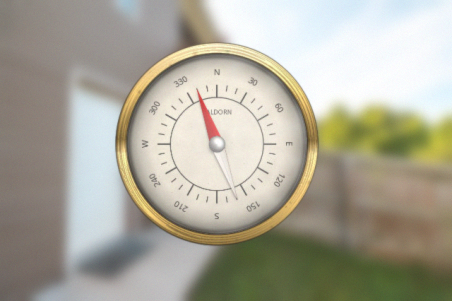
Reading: **340** °
